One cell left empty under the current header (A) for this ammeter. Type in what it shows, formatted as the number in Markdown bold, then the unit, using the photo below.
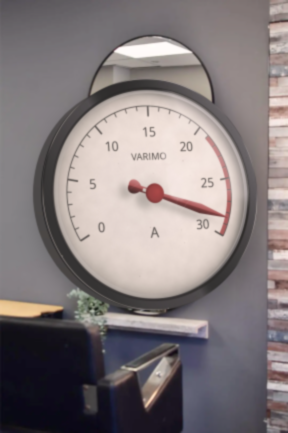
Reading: **28.5** A
